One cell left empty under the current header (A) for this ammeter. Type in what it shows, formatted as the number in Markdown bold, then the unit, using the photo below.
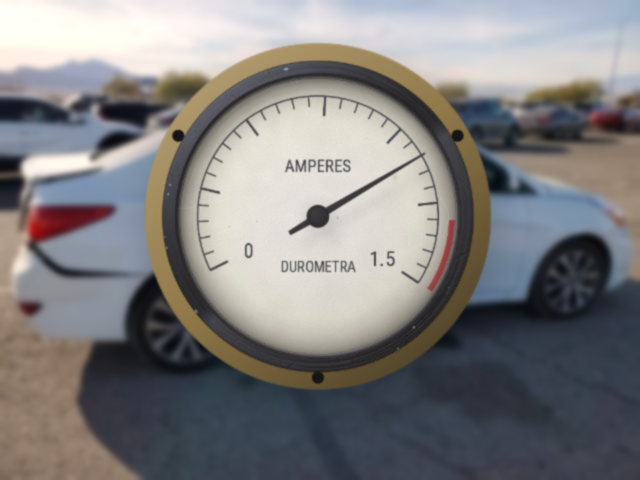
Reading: **1.1** A
